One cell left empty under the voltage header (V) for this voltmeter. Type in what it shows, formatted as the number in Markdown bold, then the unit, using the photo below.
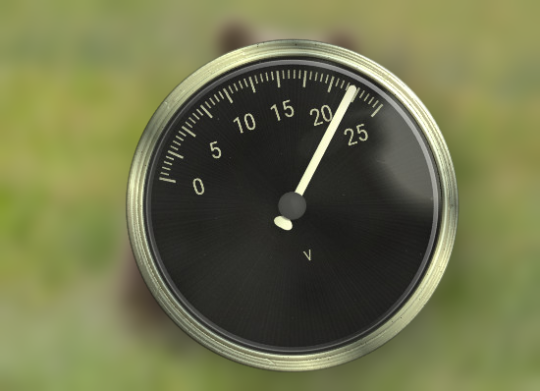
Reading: **22** V
